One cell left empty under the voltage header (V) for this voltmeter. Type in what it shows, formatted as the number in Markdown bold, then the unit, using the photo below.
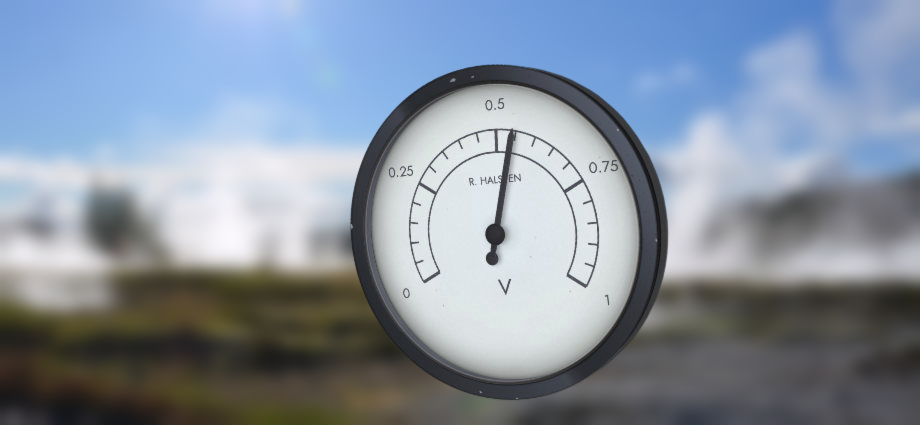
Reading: **0.55** V
